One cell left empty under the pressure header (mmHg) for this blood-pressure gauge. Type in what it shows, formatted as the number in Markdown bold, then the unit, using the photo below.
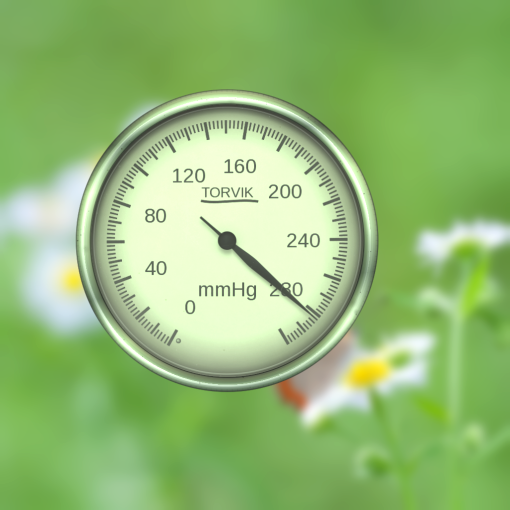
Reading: **282** mmHg
